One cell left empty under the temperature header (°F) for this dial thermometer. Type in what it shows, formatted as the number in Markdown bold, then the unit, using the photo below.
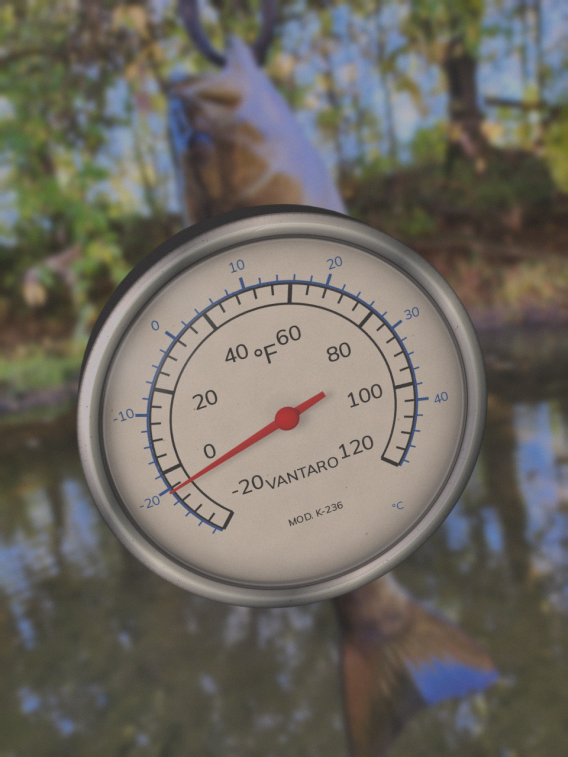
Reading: **-4** °F
